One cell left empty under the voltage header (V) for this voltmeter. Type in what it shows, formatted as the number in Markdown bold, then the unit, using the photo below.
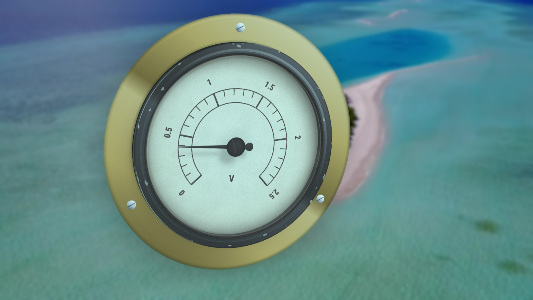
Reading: **0.4** V
